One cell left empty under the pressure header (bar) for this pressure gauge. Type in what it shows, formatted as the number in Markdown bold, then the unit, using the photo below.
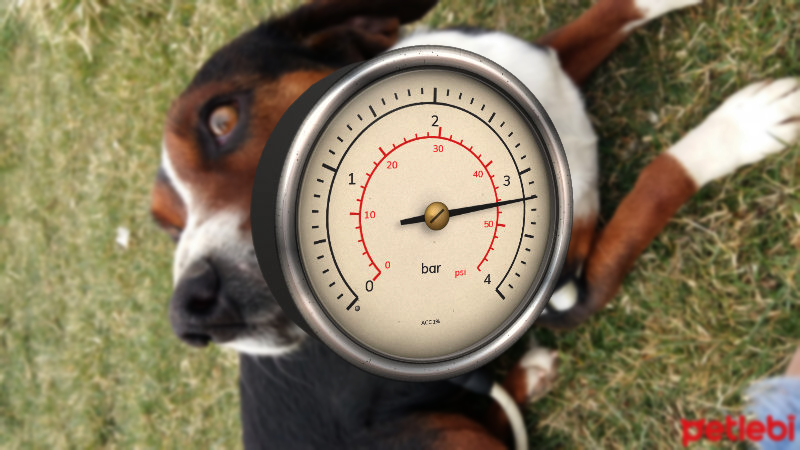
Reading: **3.2** bar
